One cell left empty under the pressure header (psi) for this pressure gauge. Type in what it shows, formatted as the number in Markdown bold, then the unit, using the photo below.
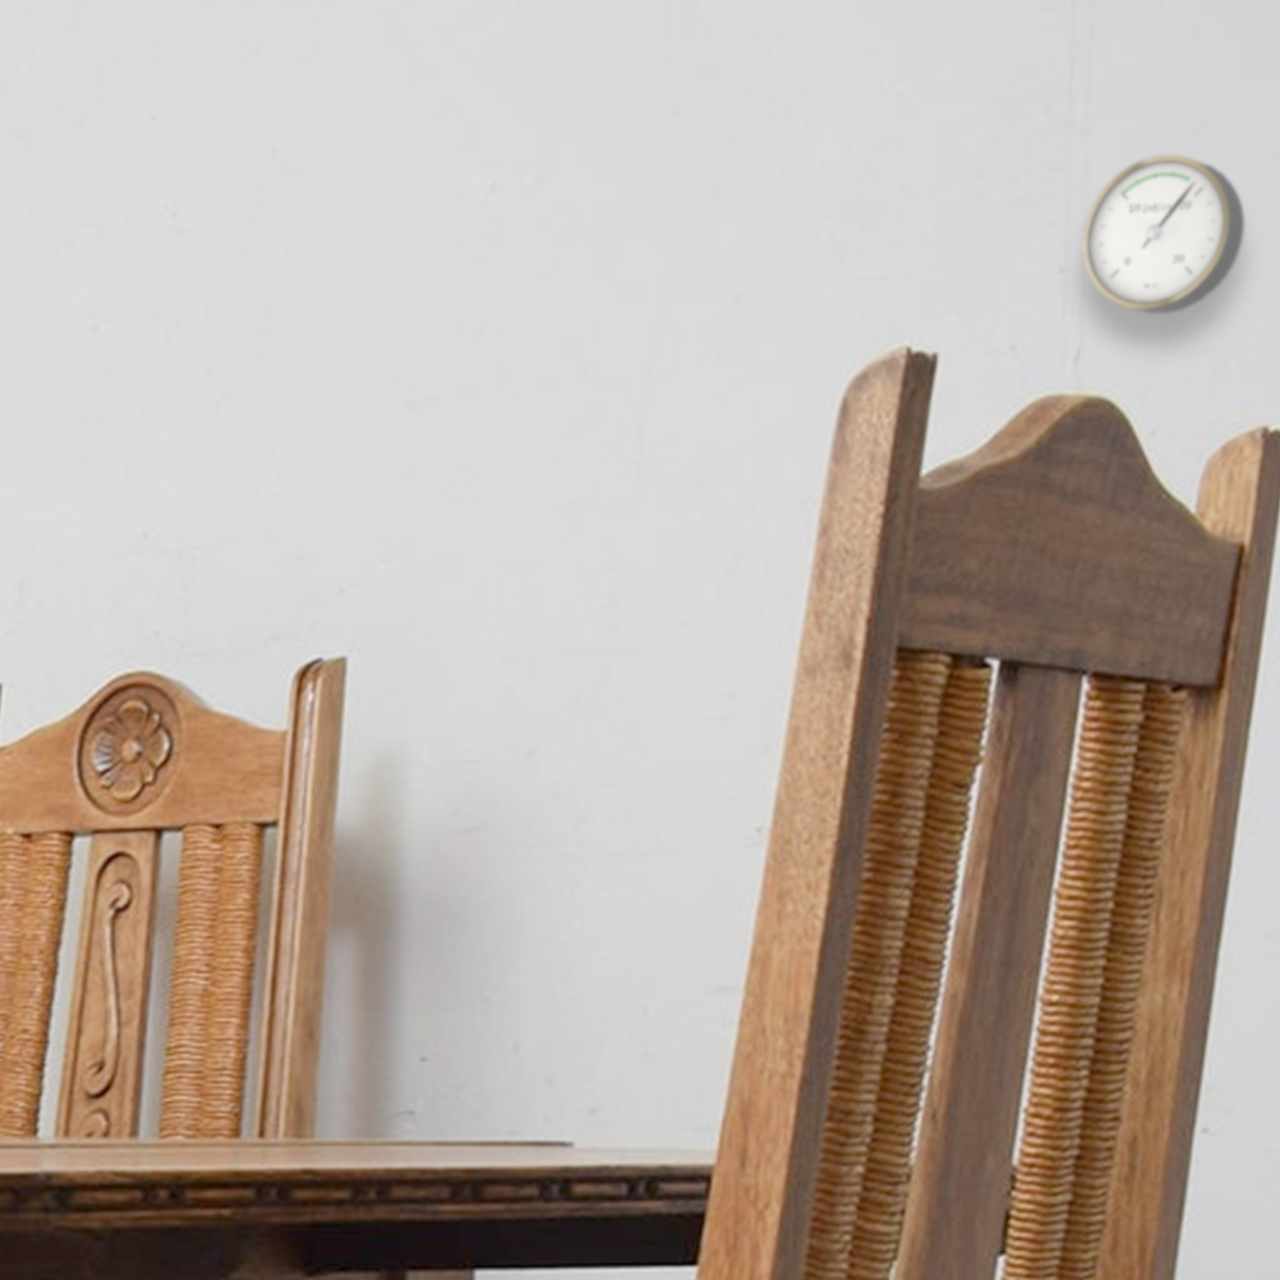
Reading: **19** psi
